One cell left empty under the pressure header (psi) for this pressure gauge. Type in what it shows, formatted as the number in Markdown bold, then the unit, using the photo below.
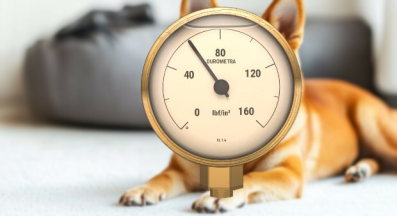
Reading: **60** psi
